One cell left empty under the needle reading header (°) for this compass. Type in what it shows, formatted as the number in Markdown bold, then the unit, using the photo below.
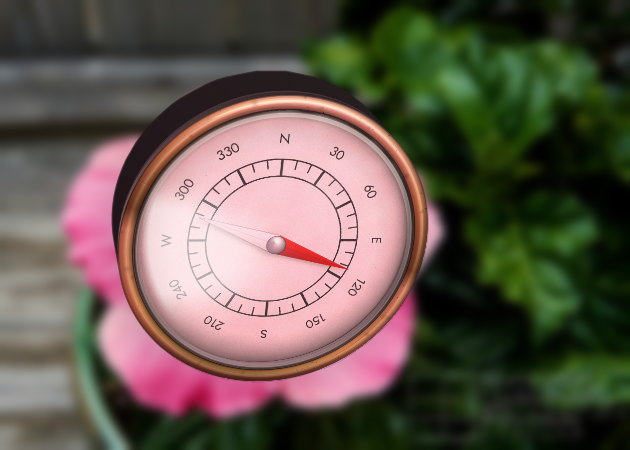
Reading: **110** °
